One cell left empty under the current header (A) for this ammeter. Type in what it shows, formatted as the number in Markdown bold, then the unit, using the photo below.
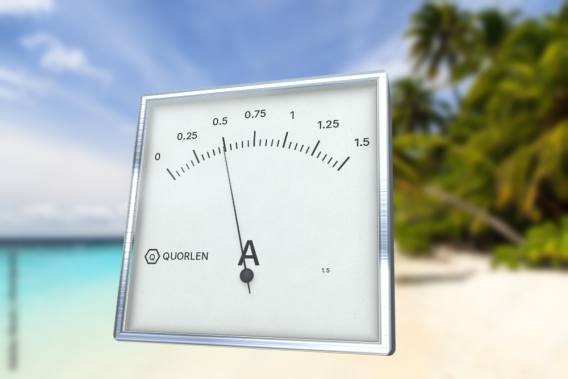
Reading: **0.5** A
